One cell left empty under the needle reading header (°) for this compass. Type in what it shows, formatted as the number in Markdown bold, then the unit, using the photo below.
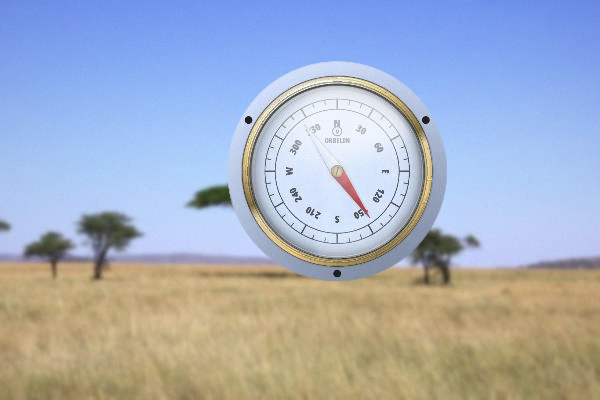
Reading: **145** °
